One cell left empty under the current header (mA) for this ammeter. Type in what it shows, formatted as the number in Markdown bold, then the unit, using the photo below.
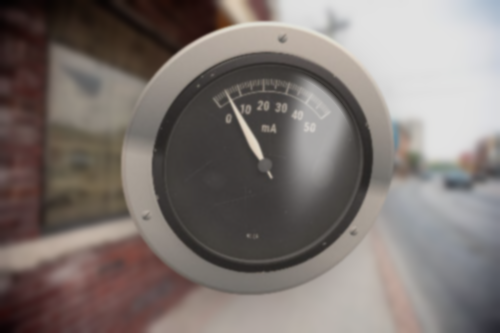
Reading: **5** mA
